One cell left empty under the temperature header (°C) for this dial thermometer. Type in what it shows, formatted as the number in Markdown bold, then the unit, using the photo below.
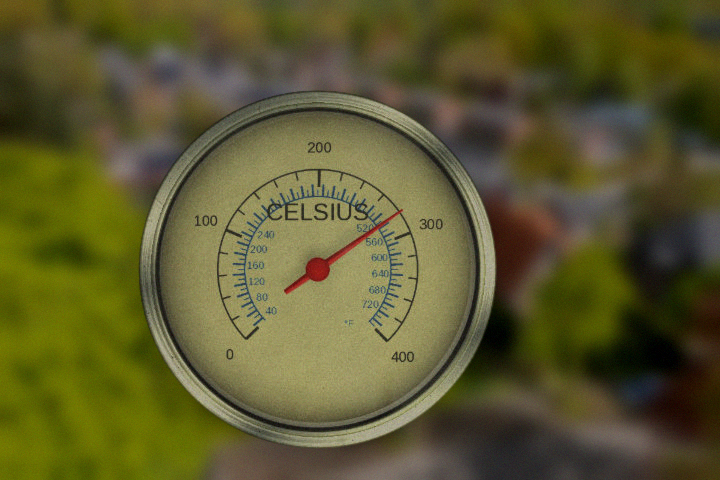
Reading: **280** °C
